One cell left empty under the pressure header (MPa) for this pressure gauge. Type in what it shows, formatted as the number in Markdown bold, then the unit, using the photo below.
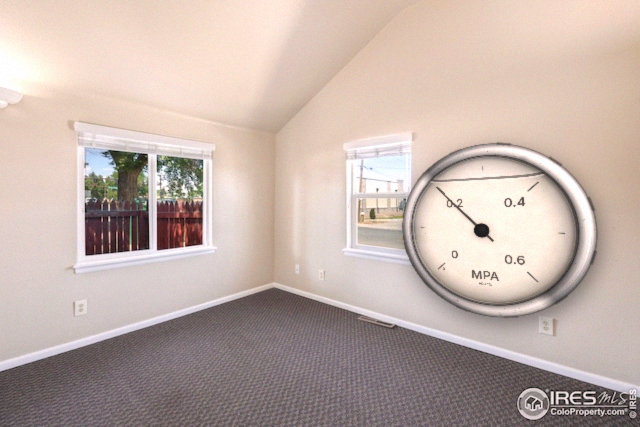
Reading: **0.2** MPa
